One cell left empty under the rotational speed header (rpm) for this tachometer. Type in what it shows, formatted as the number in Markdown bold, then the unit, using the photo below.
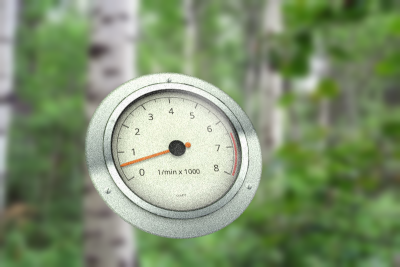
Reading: **500** rpm
